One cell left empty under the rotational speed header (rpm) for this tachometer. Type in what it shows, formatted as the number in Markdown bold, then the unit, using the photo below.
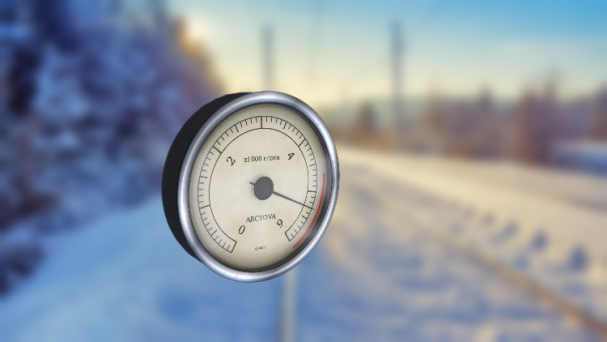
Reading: **5300** rpm
